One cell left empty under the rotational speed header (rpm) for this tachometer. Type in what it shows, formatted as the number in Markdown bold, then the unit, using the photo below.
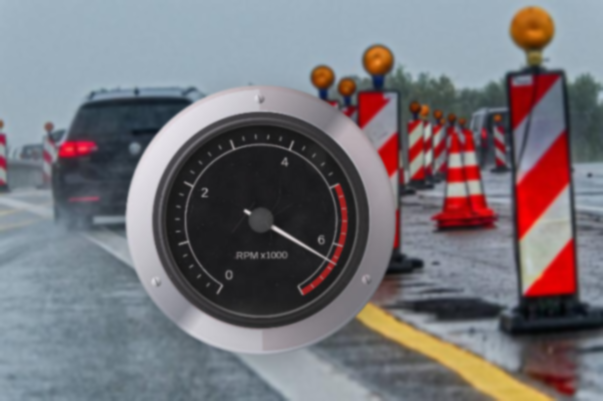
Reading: **6300** rpm
